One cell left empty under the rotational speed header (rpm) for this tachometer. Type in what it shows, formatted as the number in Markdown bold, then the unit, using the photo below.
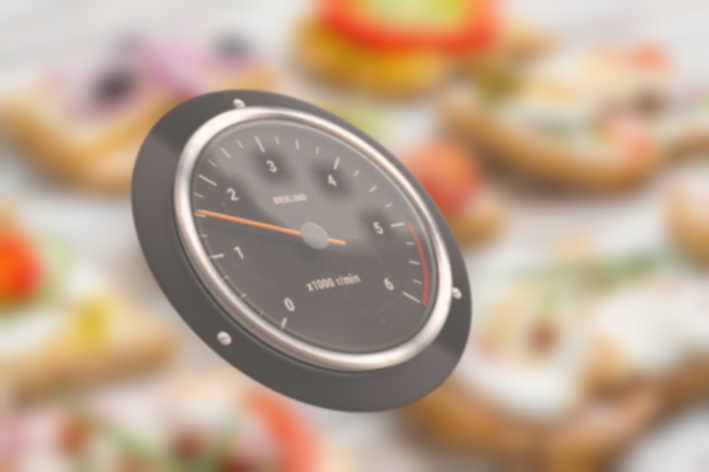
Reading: **1500** rpm
